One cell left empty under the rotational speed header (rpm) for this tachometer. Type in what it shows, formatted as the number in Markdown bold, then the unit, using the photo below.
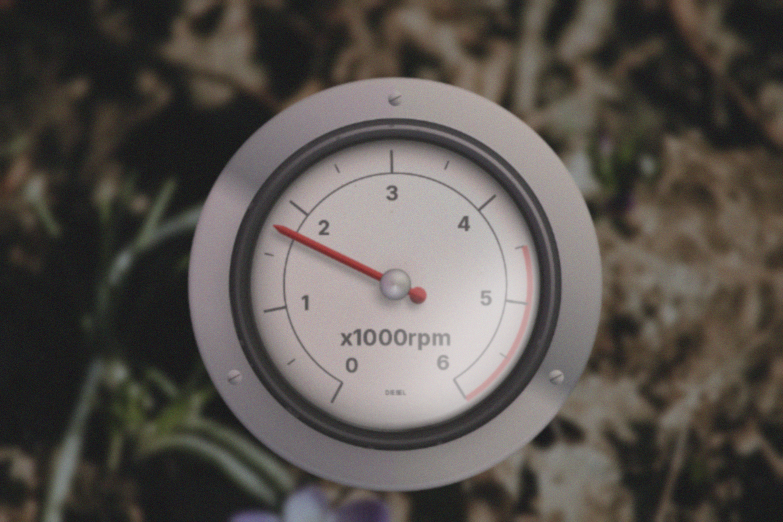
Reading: **1750** rpm
